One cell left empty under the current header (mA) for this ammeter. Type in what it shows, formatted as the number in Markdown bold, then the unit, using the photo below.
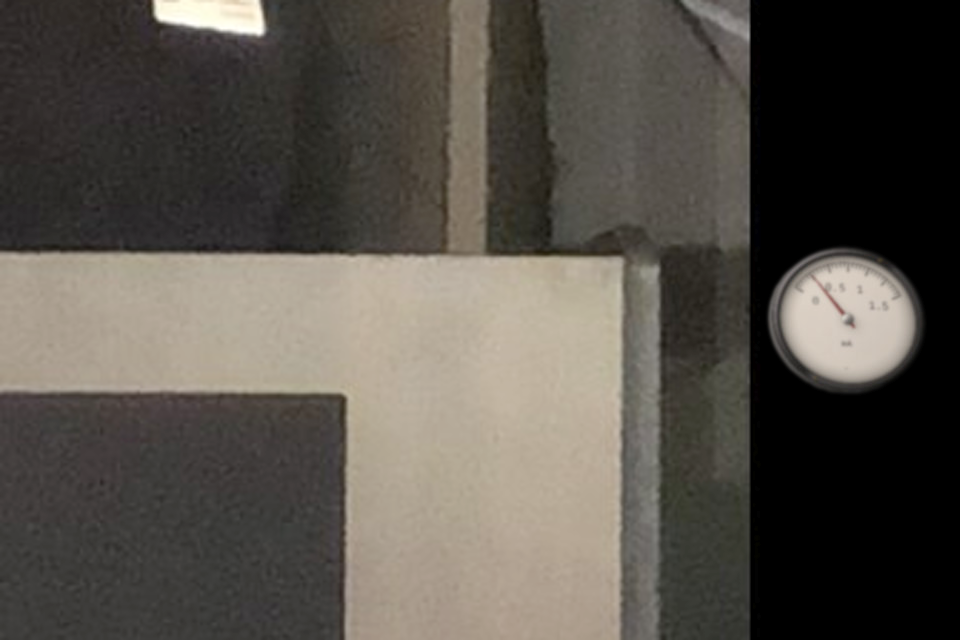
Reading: **0.25** mA
